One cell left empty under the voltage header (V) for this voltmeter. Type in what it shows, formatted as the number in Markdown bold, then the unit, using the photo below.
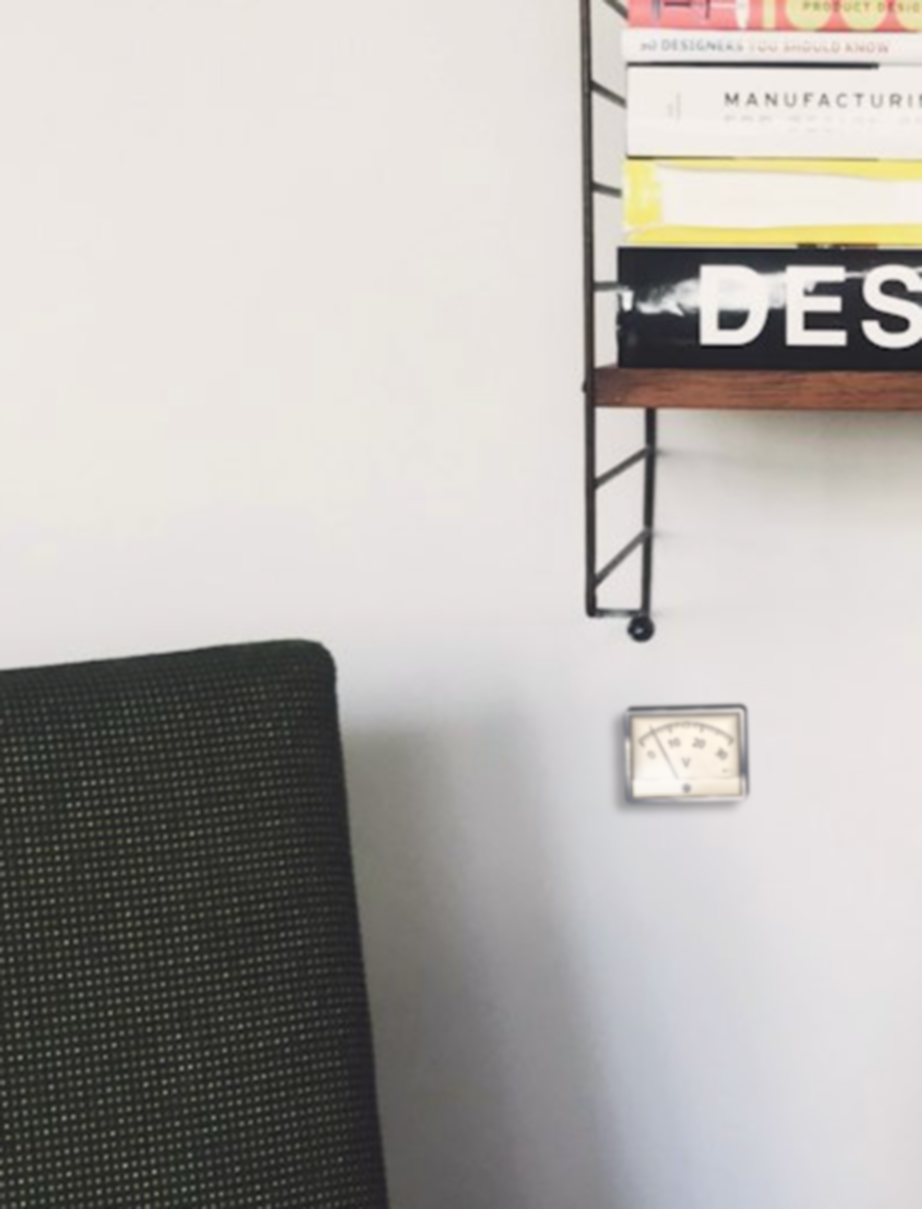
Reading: **5** V
